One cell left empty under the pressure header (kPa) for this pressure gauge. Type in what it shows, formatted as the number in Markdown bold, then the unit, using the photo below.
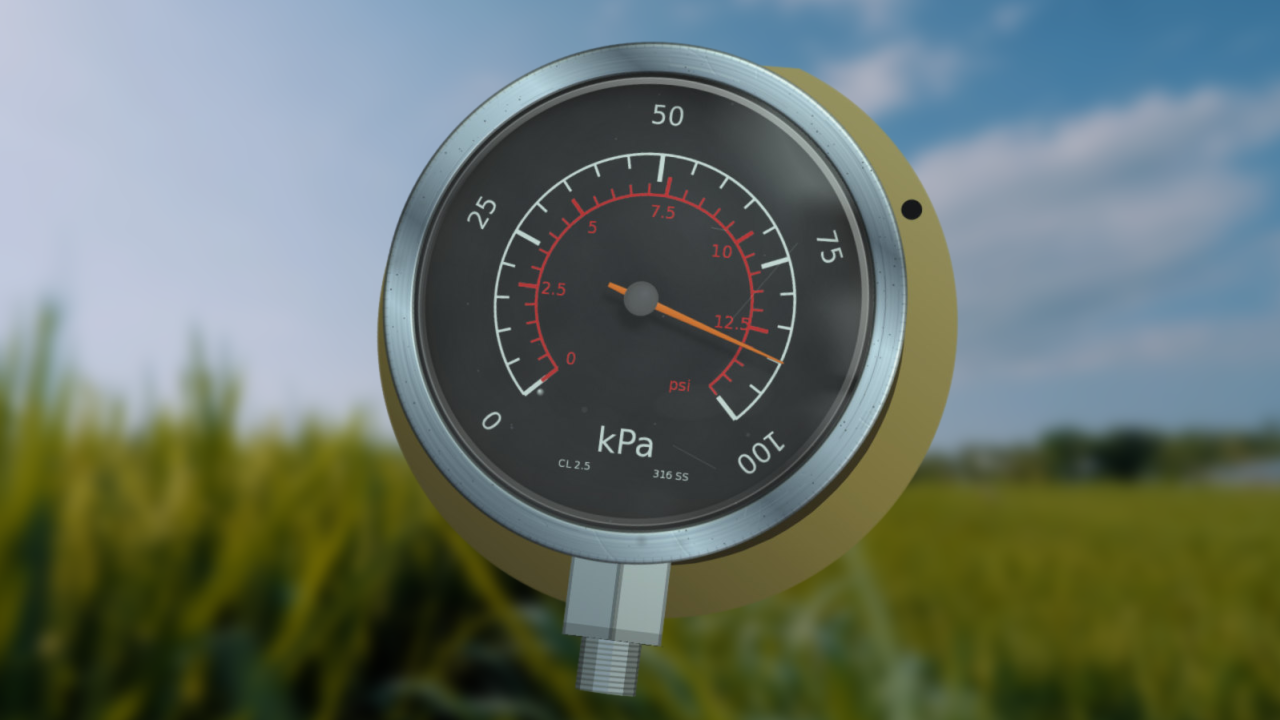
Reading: **90** kPa
